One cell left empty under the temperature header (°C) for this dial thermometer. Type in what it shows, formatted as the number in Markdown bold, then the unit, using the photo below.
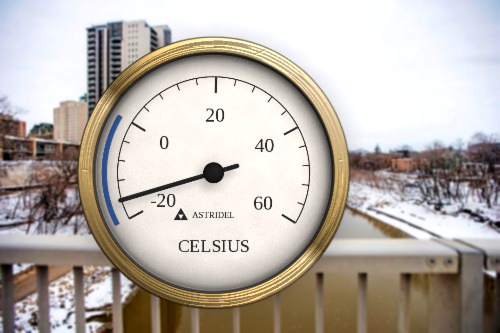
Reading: **-16** °C
